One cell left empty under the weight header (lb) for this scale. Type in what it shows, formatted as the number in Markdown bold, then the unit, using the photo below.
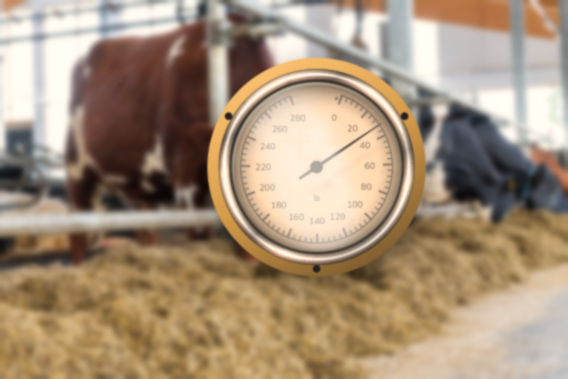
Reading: **32** lb
